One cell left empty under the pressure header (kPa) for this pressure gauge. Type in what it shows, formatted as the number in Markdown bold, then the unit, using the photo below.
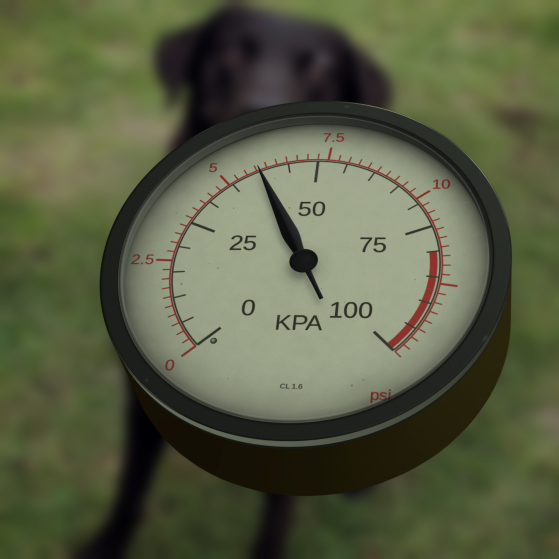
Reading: **40** kPa
